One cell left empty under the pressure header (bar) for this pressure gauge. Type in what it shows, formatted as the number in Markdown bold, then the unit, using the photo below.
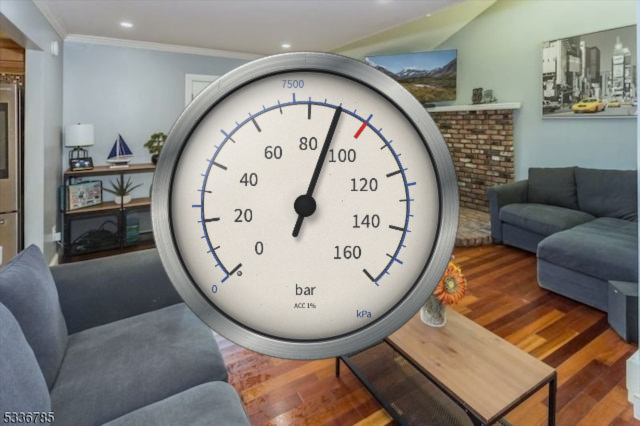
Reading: **90** bar
